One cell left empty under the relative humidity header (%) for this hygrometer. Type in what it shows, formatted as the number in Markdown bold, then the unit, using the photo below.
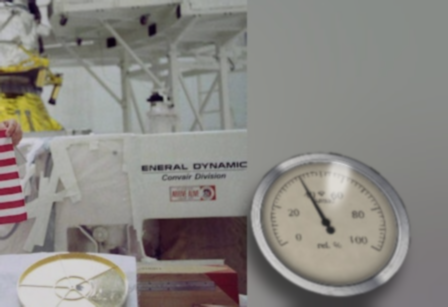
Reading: **40** %
